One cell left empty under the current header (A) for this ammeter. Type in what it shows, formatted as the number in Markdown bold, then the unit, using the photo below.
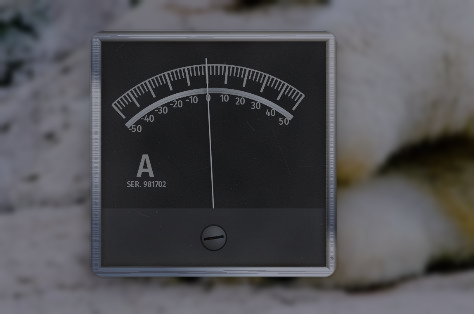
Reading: **0** A
